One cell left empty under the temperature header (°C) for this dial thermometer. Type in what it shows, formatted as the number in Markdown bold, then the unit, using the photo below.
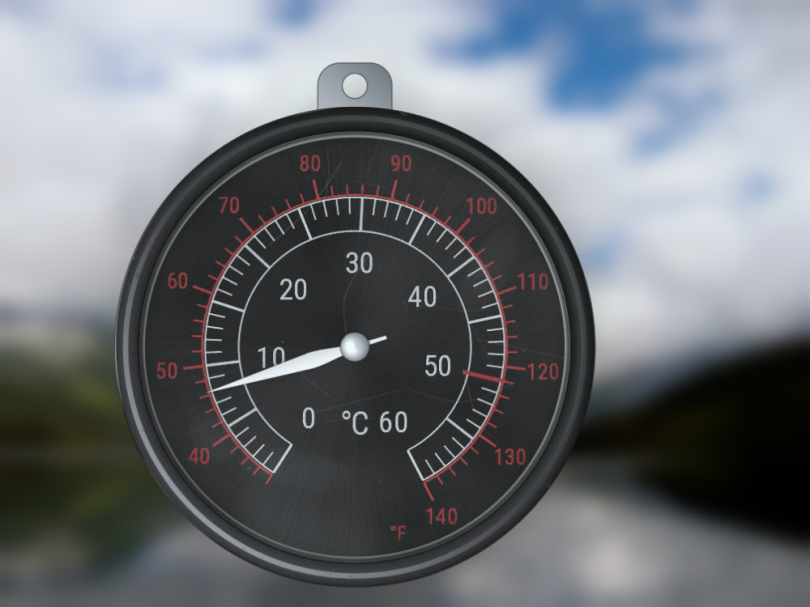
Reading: **8** °C
